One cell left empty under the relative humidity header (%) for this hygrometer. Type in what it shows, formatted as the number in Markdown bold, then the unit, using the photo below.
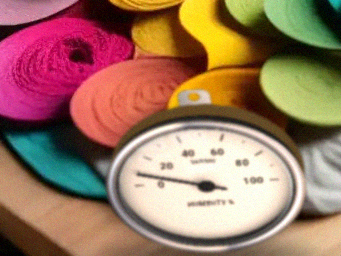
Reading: **10** %
